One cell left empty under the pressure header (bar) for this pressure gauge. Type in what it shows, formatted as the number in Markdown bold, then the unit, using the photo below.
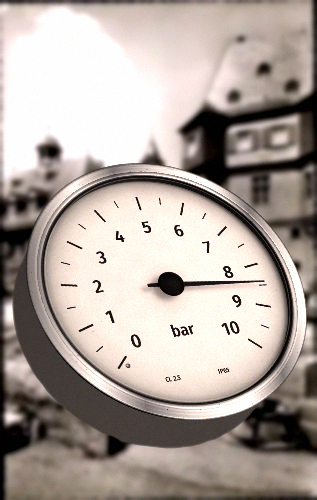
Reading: **8.5** bar
